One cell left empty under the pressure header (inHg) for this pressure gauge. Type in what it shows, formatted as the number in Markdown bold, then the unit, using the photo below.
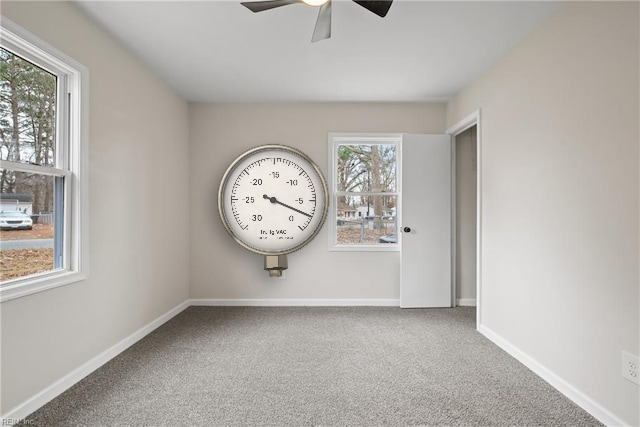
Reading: **-2.5** inHg
